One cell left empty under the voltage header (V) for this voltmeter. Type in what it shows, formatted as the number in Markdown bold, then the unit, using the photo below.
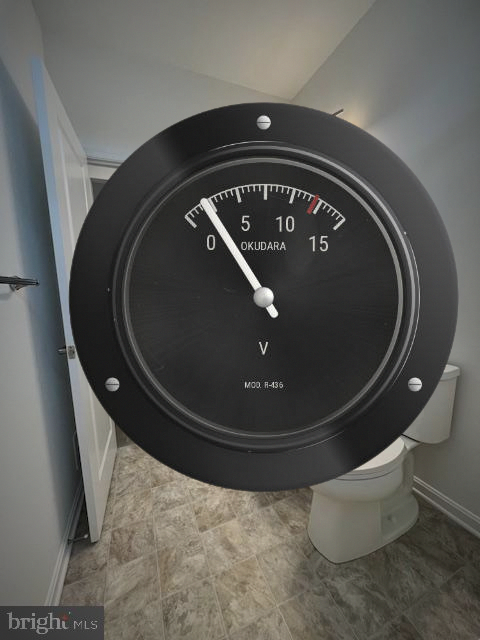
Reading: **2** V
